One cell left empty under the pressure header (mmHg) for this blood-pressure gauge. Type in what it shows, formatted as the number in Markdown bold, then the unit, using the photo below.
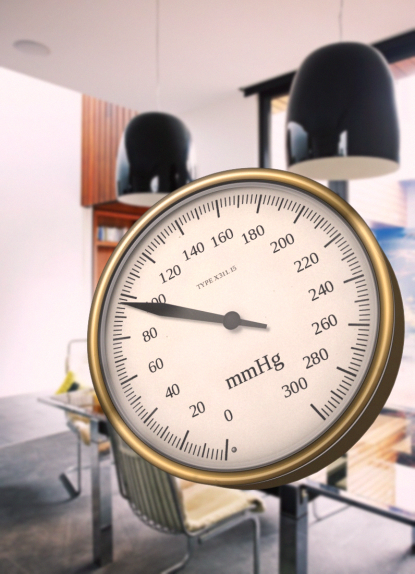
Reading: **96** mmHg
